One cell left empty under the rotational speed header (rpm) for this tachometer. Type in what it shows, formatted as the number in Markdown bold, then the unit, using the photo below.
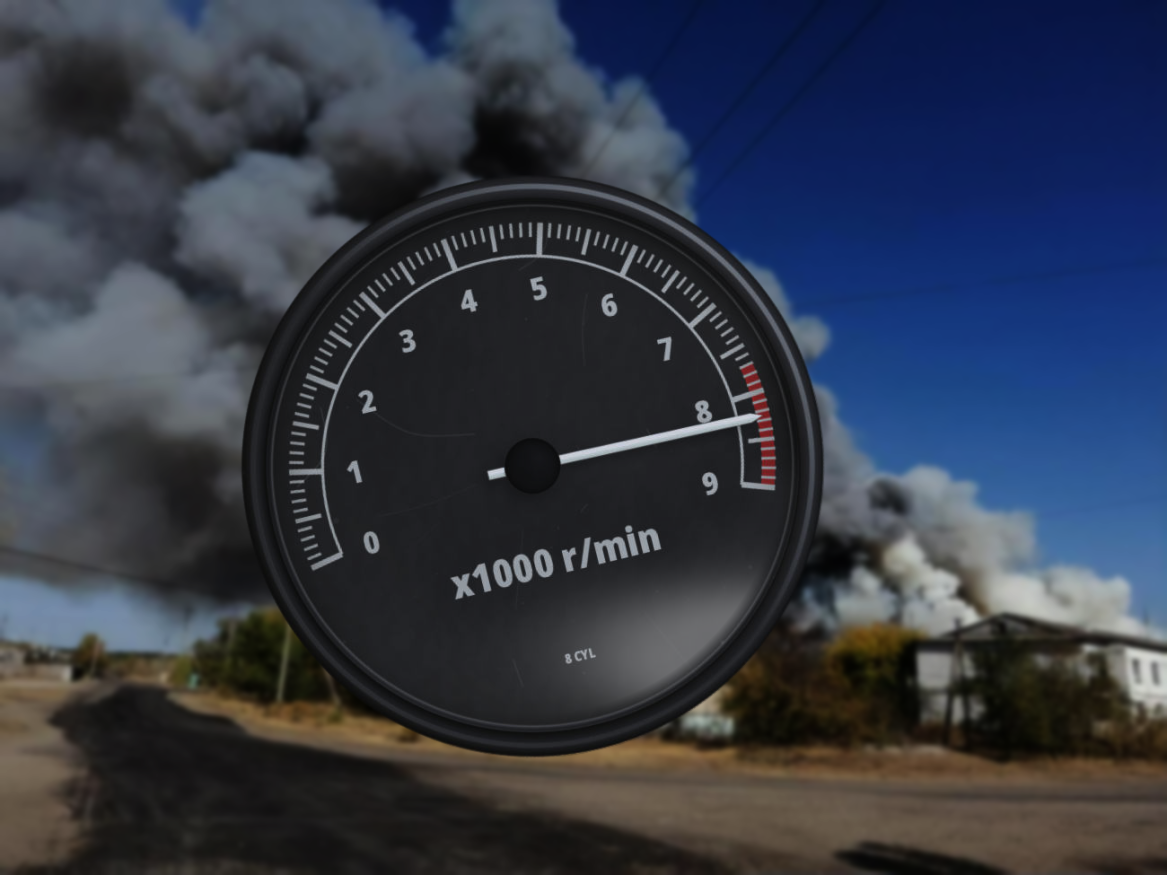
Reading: **8250** rpm
